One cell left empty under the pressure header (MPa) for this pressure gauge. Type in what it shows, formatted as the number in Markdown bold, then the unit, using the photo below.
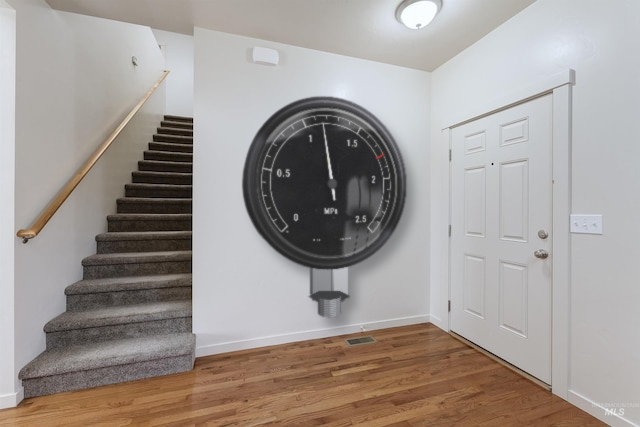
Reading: **1.15** MPa
